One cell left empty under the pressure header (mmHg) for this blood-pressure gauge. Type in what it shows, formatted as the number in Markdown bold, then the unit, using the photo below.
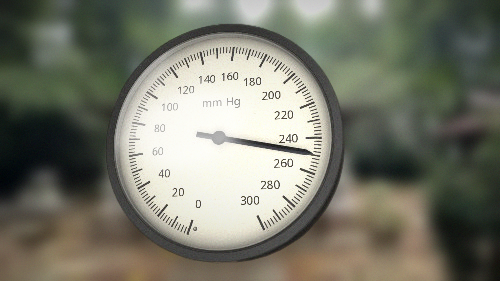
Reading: **250** mmHg
